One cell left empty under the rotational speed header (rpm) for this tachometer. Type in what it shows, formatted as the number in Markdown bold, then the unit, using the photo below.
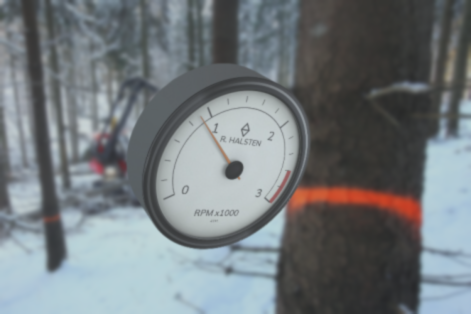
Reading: **900** rpm
